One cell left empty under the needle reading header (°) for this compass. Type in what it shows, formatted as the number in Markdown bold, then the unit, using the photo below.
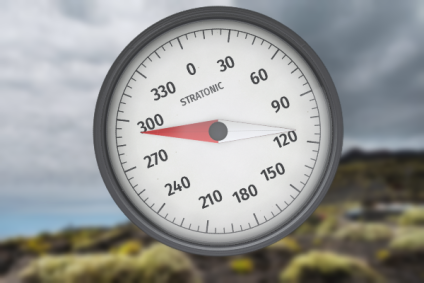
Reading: **292.5** °
